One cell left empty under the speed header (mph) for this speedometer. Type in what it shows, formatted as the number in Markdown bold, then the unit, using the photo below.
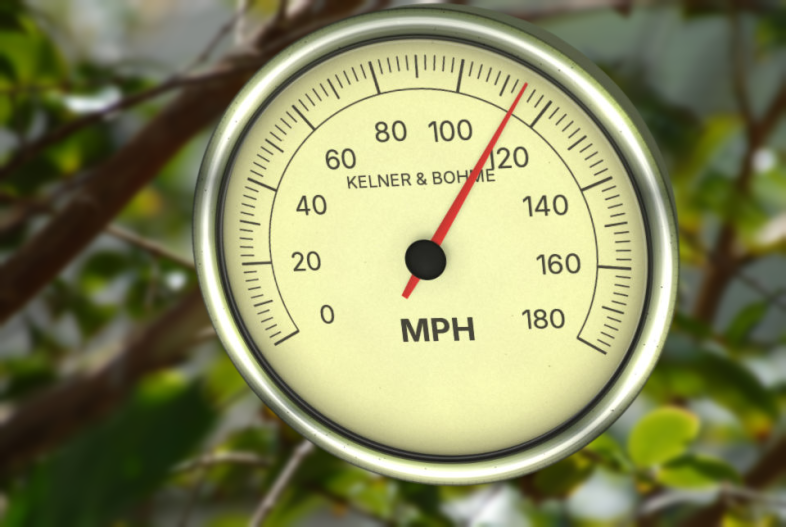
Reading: **114** mph
